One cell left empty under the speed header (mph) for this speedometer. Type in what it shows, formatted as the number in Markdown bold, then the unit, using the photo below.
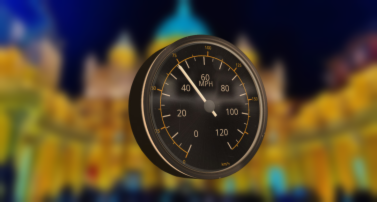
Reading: **45** mph
